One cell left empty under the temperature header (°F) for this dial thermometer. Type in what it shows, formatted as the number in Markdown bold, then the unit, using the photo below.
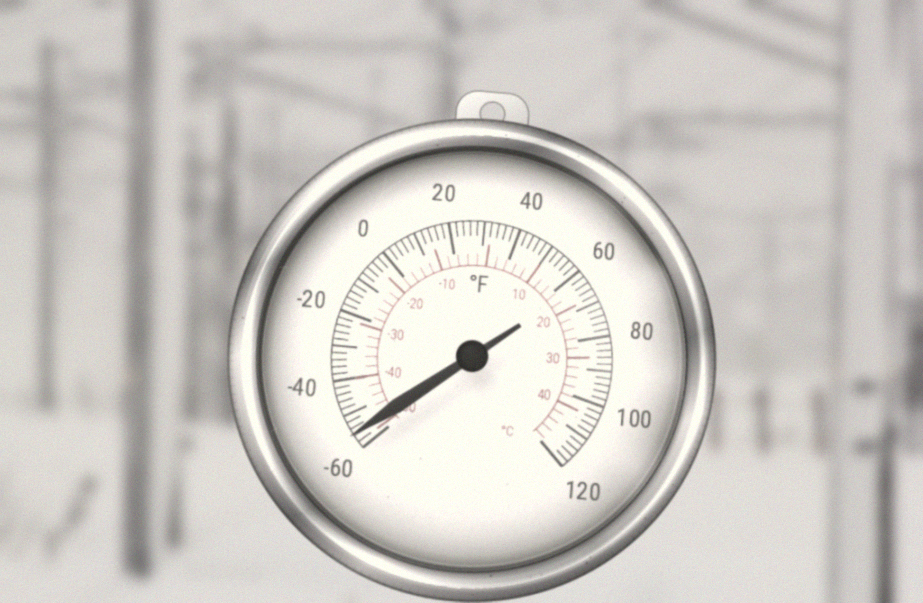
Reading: **-56** °F
